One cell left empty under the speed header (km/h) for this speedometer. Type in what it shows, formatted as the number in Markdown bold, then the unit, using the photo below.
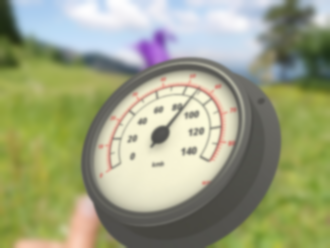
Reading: **90** km/h
